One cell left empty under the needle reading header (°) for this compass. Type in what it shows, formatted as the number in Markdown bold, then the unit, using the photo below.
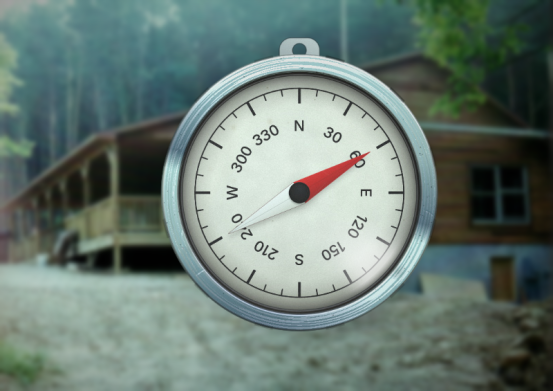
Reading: **60** °
